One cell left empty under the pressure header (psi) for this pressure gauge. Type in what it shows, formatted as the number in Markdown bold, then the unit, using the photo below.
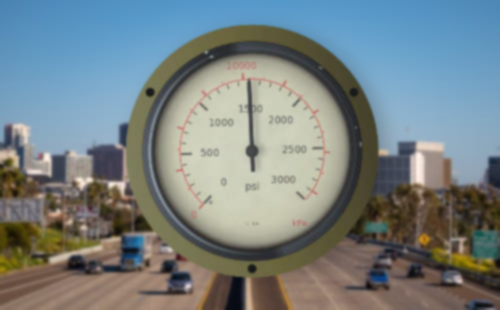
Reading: **1500** psi
